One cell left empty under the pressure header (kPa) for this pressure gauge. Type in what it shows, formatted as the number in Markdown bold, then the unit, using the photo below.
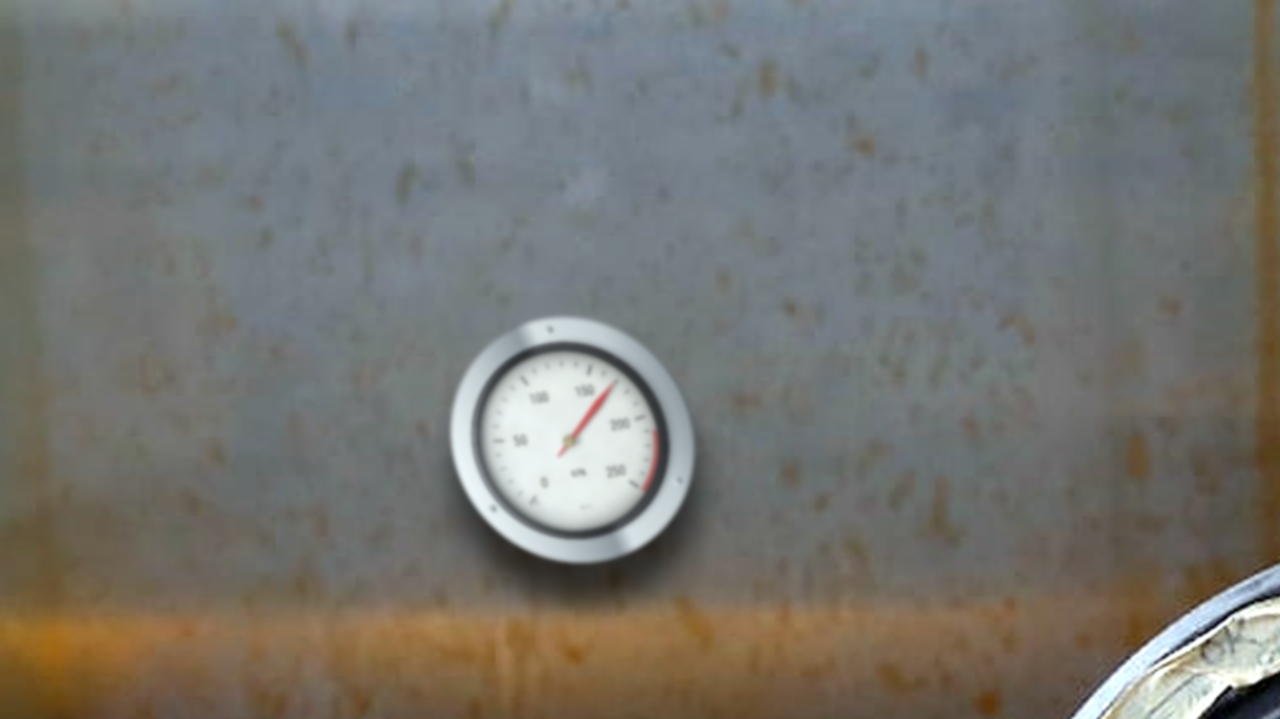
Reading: **170** kPa
